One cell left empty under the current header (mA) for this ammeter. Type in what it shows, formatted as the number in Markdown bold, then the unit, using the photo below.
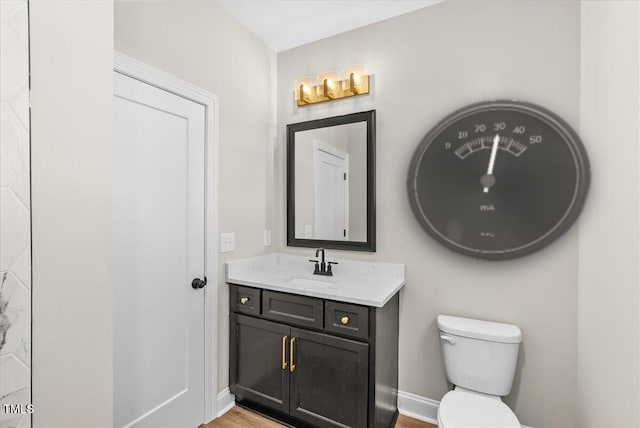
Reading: **30** mA
